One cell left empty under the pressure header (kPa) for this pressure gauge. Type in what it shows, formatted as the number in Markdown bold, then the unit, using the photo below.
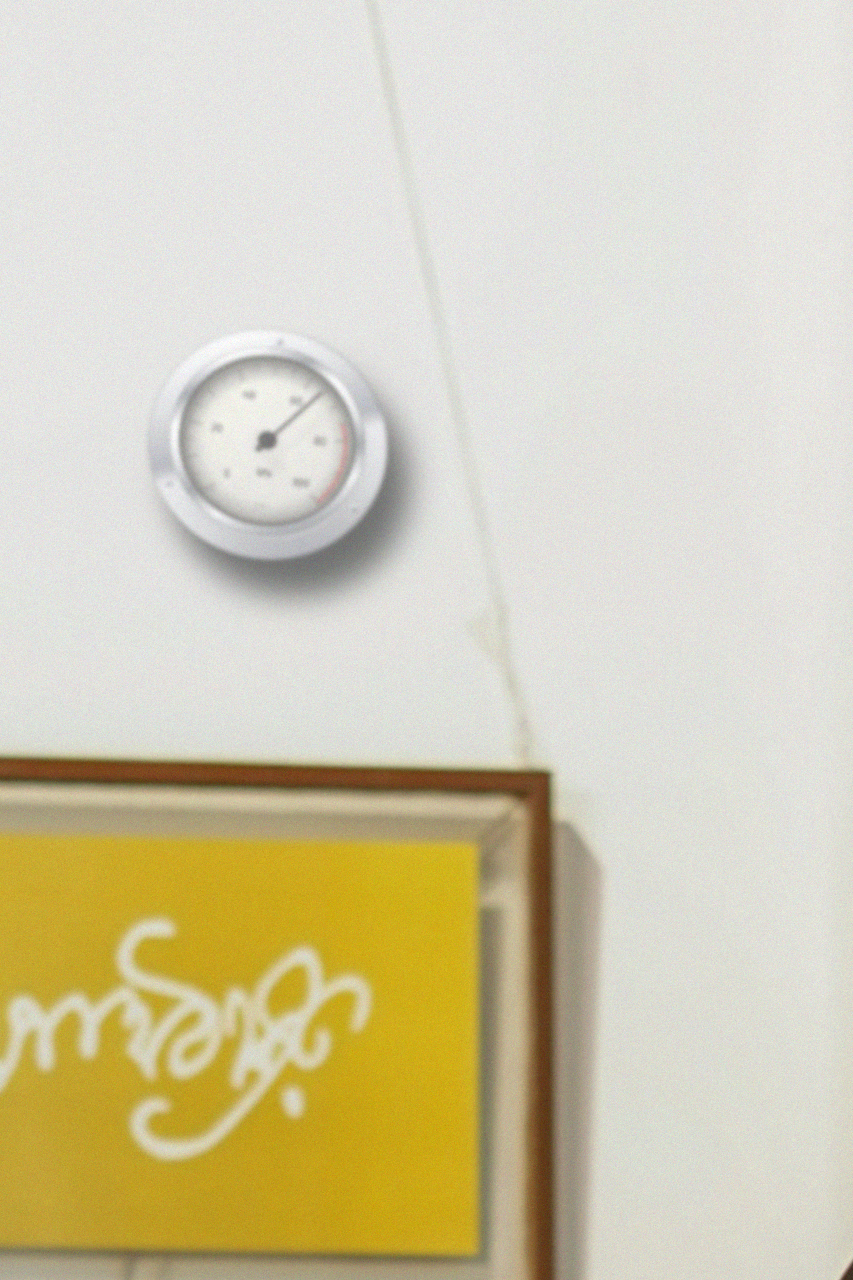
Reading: **65** kPa
